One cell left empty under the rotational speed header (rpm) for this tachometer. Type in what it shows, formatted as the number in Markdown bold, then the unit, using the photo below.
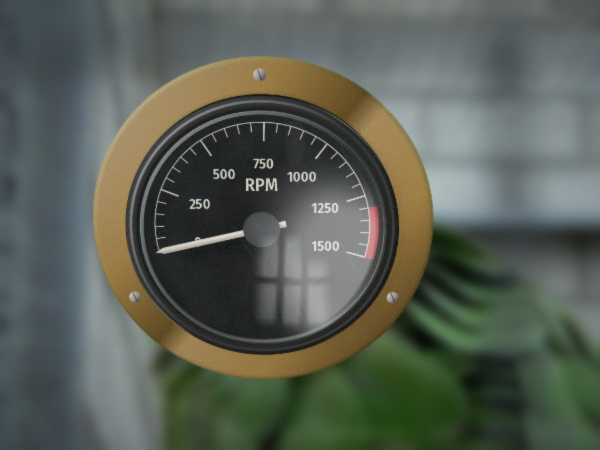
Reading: **0** rpm
